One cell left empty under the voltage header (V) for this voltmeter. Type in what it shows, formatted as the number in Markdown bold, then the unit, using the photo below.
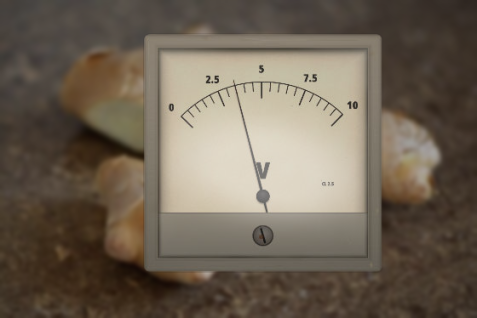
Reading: **3.5** V
